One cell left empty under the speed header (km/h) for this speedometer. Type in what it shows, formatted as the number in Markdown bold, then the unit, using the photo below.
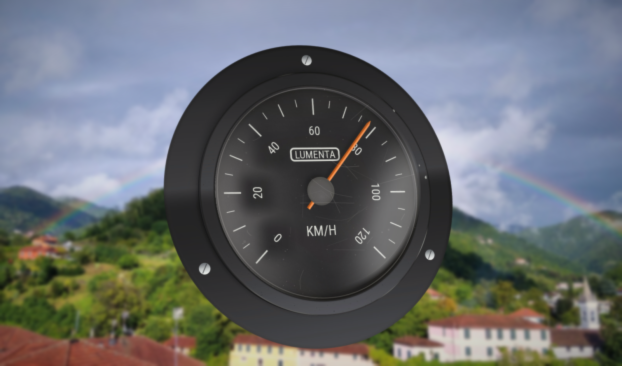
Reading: **77.5** km/h
